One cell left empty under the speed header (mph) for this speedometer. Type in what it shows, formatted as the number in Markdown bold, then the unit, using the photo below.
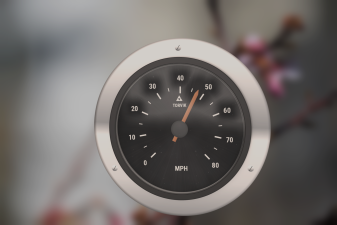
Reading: **47.5** mph
